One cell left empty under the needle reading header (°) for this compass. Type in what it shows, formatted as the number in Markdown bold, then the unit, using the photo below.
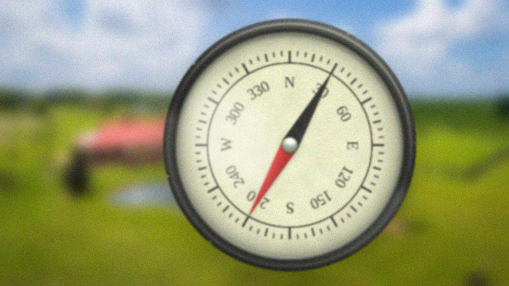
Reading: **210** °
